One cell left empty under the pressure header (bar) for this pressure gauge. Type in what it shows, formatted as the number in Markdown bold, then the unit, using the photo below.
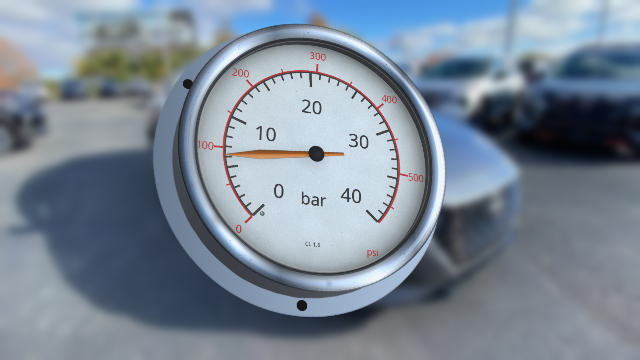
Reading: **6** bar
